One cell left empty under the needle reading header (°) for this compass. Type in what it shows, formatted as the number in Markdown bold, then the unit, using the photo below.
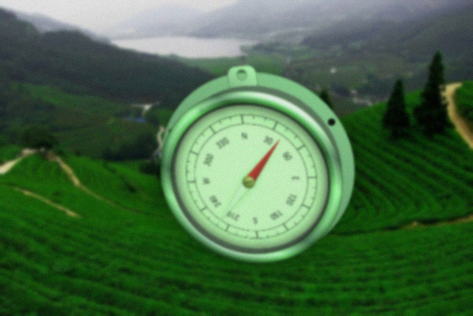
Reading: **40** °
